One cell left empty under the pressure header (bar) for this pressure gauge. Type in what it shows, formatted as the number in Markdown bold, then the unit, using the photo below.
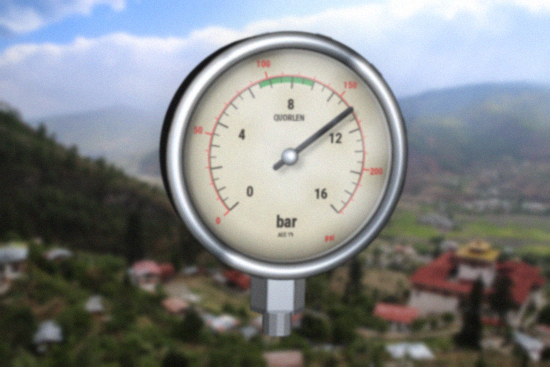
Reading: **11** bar
